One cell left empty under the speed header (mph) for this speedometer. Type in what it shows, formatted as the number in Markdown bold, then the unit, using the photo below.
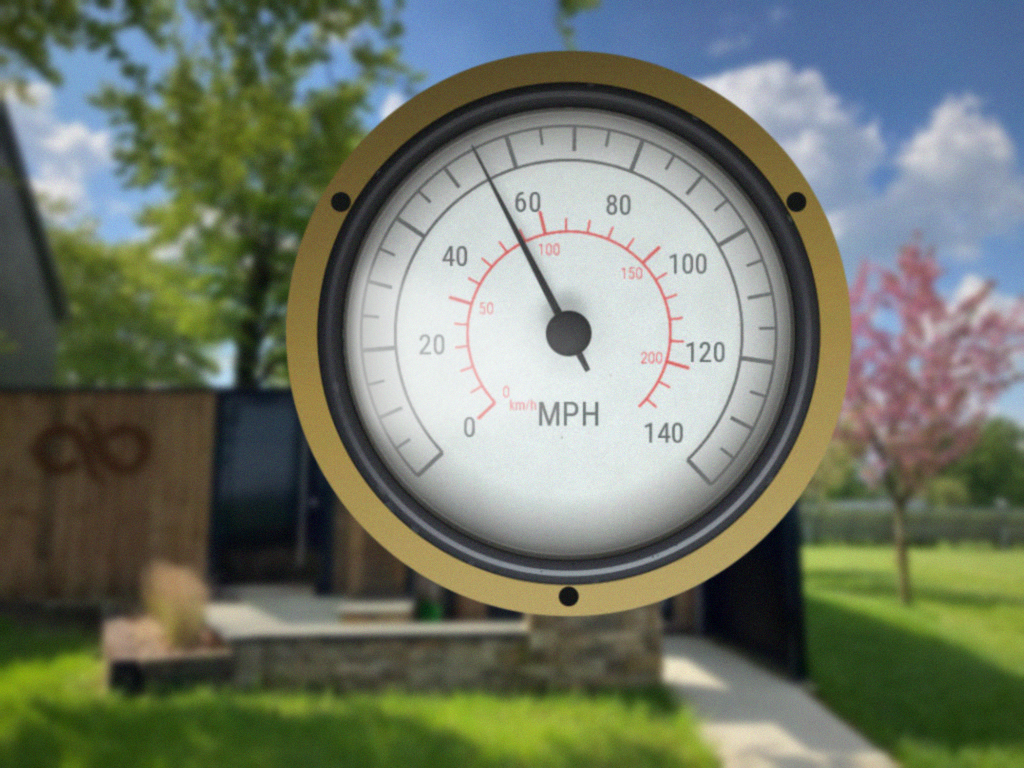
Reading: **55** mph
